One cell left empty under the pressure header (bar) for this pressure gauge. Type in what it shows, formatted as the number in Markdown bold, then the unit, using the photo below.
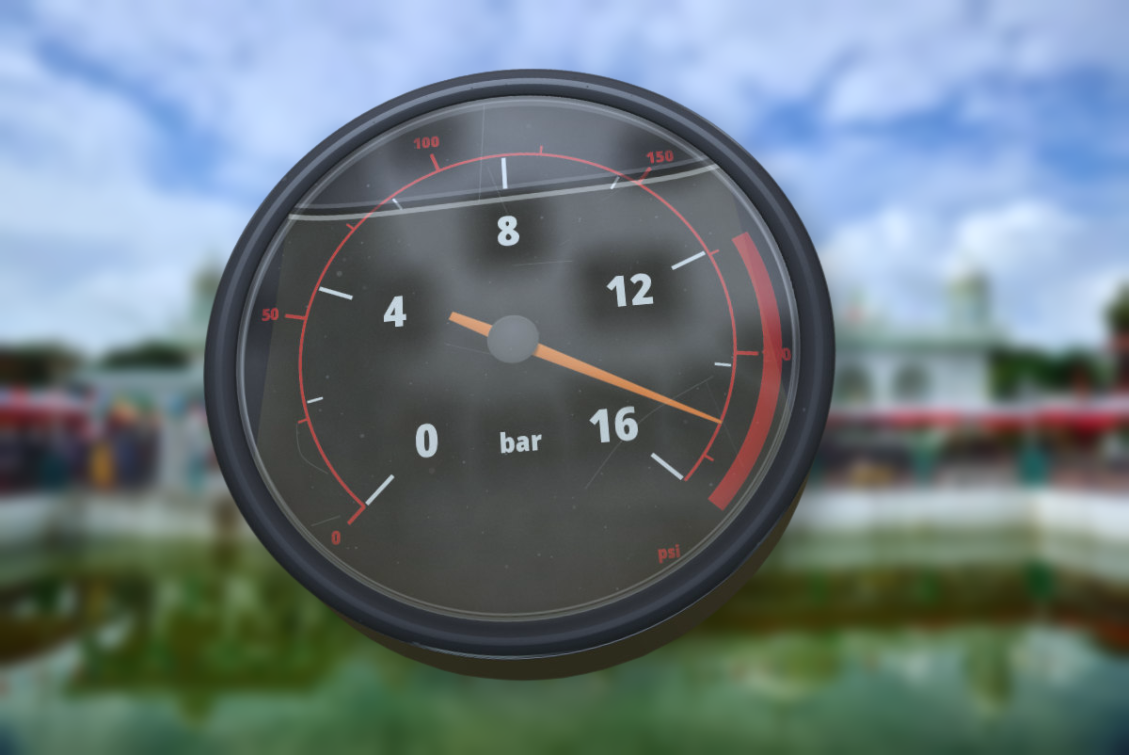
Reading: **15** bar
